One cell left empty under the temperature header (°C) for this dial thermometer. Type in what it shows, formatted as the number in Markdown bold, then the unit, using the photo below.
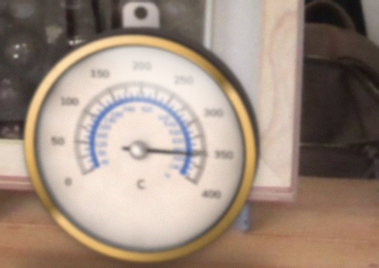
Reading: **350** °C
